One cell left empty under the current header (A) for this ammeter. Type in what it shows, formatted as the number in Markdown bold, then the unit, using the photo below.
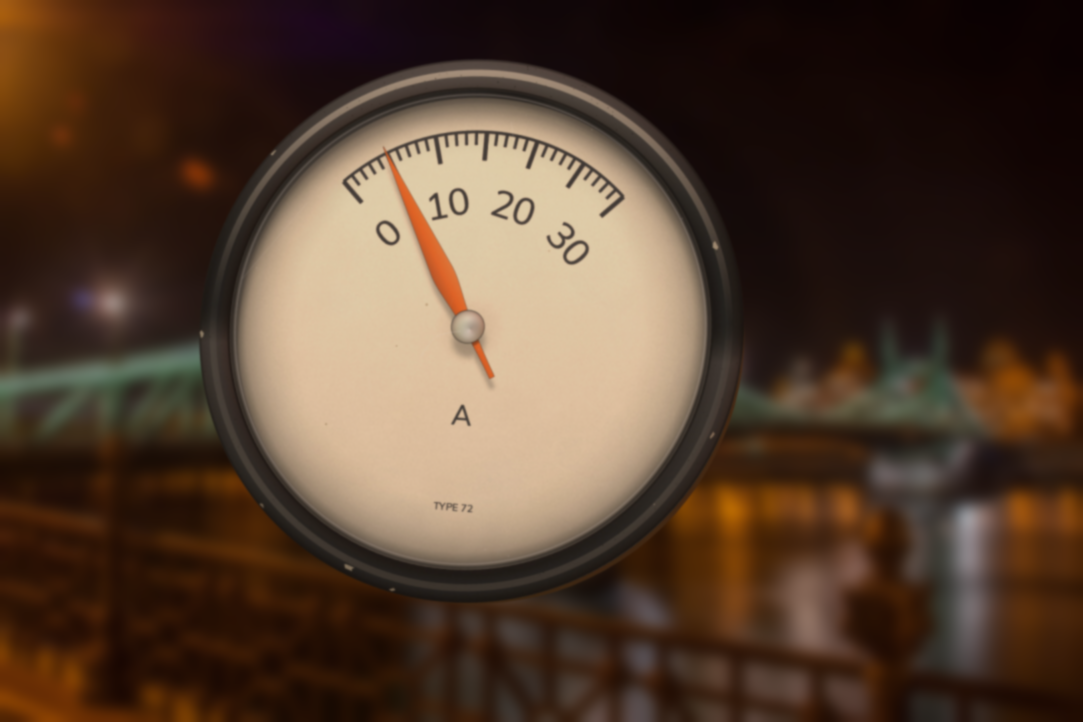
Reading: **5** A
